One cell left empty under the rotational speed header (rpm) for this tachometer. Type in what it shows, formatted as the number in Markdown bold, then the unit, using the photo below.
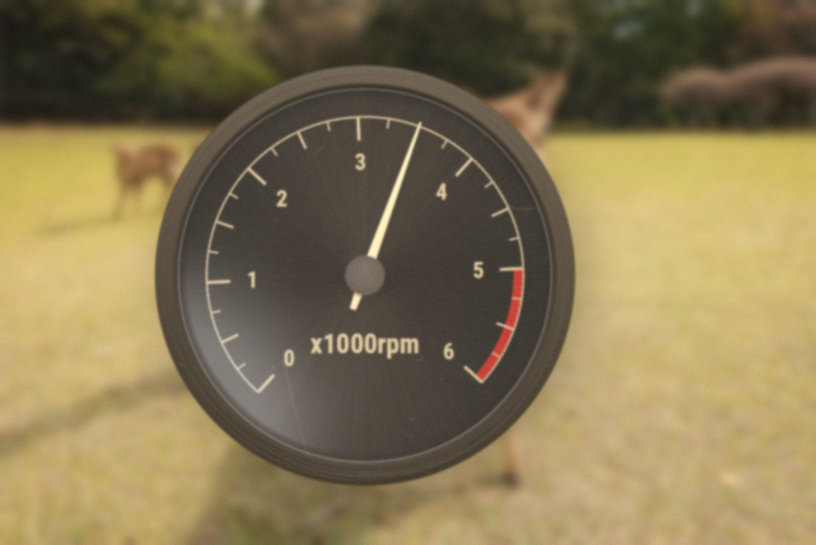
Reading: **3500** rpm
